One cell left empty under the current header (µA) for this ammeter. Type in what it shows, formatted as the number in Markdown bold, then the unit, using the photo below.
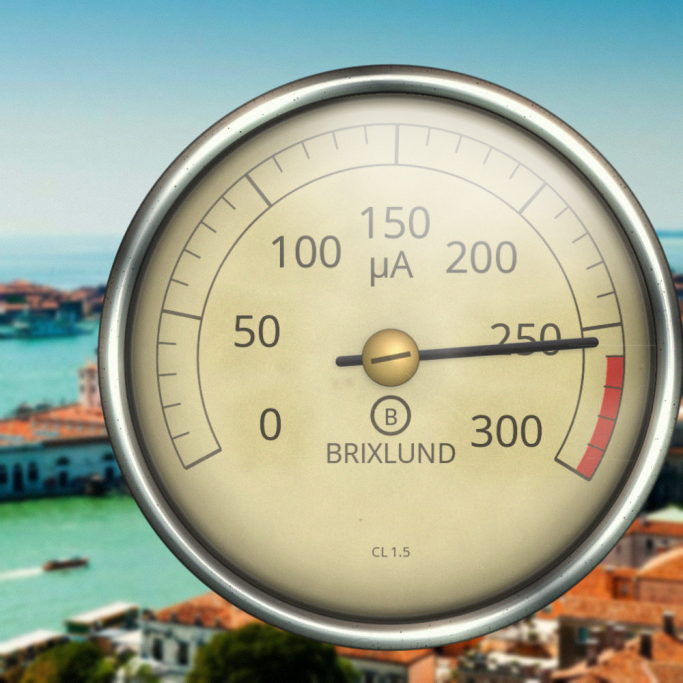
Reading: **255** µA
